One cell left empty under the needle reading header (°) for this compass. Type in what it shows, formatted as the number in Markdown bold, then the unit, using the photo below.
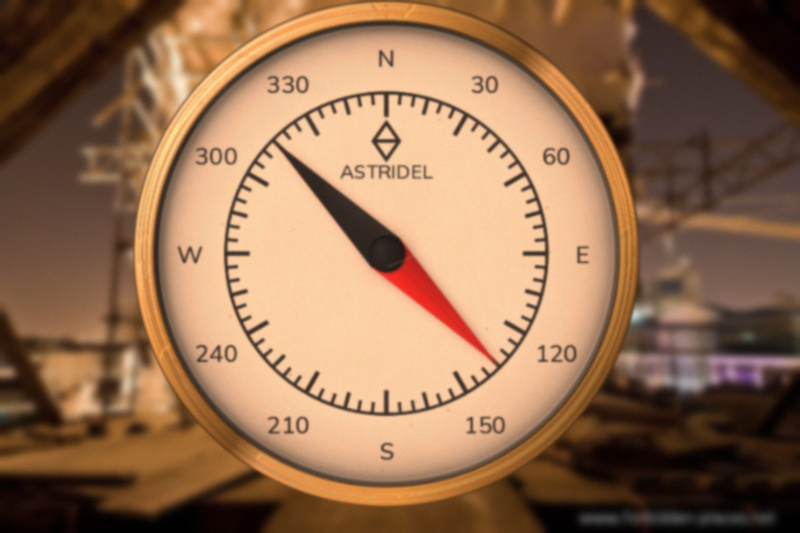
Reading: **135** °
